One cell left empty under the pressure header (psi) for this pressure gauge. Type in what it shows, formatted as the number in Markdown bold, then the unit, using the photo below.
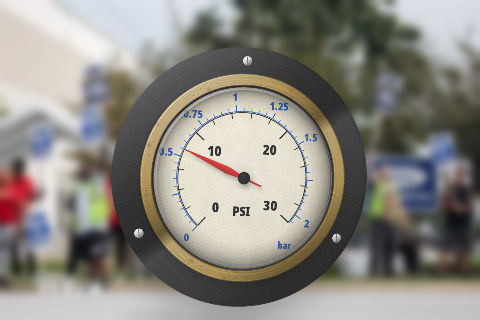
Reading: **8** psi
